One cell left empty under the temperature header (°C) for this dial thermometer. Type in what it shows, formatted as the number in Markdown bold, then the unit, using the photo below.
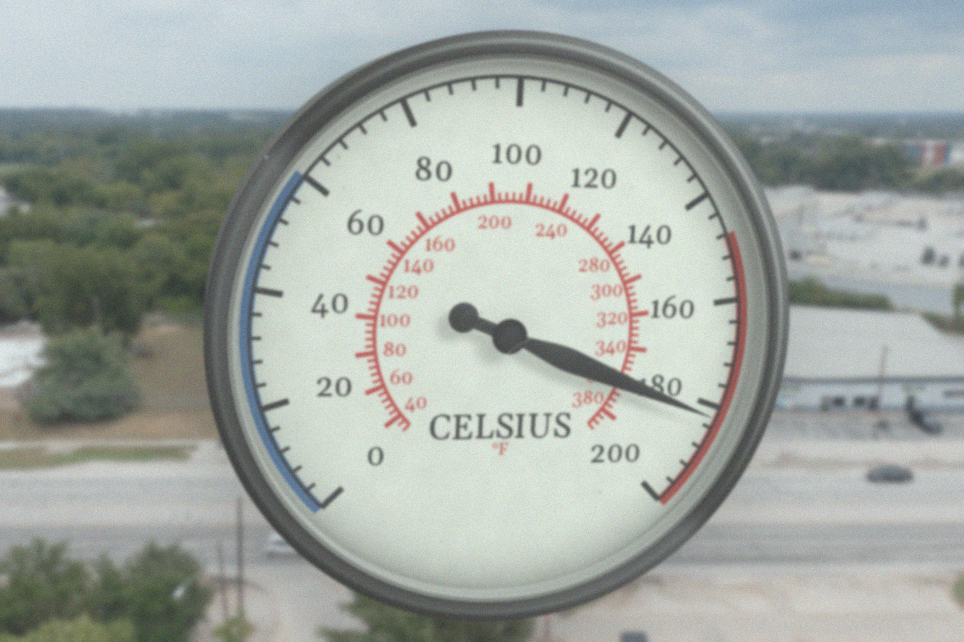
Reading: **182** °C
